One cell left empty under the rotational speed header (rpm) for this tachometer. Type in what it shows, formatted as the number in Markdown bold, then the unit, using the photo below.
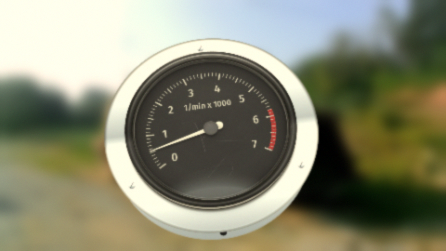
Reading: **500** rpm
